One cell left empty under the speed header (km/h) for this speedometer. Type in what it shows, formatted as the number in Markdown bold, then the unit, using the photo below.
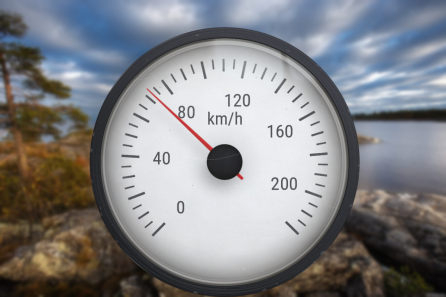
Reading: **72.5** km/h
